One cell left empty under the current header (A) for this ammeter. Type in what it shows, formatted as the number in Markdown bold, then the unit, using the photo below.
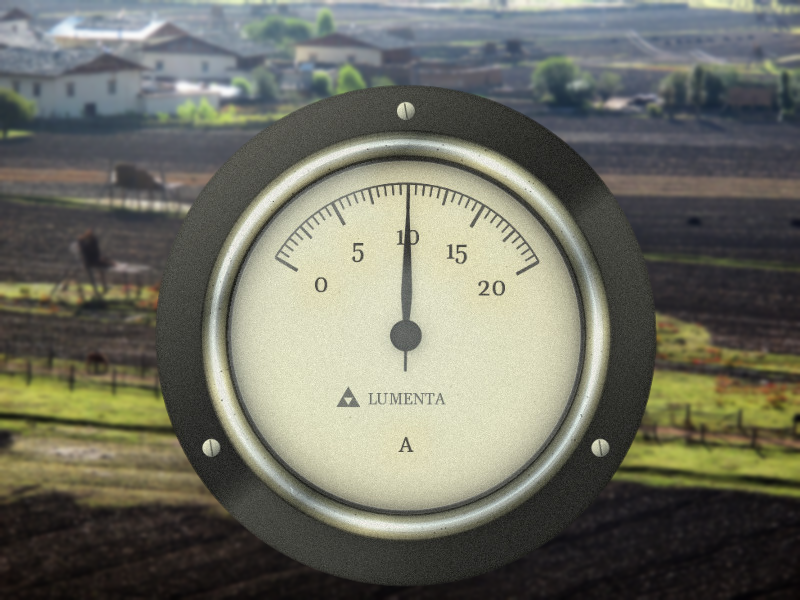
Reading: **10** A
